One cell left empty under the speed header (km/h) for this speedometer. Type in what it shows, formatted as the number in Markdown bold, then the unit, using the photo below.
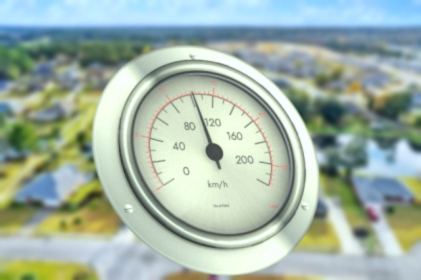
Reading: **100** km/h
